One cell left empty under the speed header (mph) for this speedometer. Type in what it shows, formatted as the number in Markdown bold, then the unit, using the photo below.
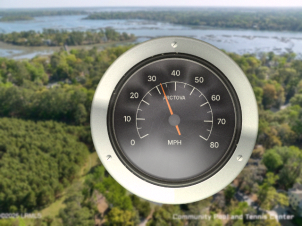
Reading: **32.5** mph
